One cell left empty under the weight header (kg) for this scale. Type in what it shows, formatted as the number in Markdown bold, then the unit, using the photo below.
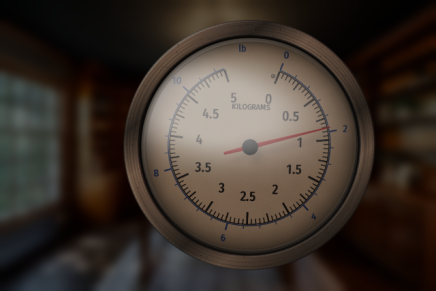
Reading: **0.85** kg
